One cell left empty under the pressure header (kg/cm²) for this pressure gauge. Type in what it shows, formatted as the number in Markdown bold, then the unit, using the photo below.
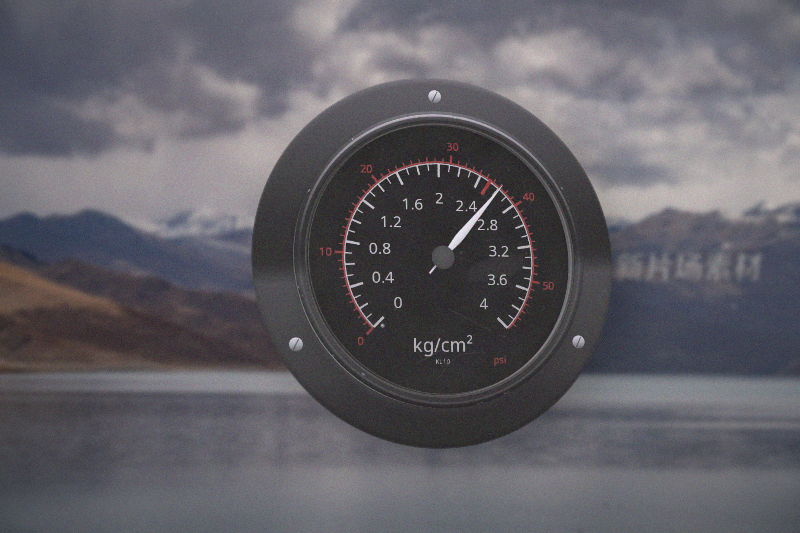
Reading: **2.6** kg/cm²
